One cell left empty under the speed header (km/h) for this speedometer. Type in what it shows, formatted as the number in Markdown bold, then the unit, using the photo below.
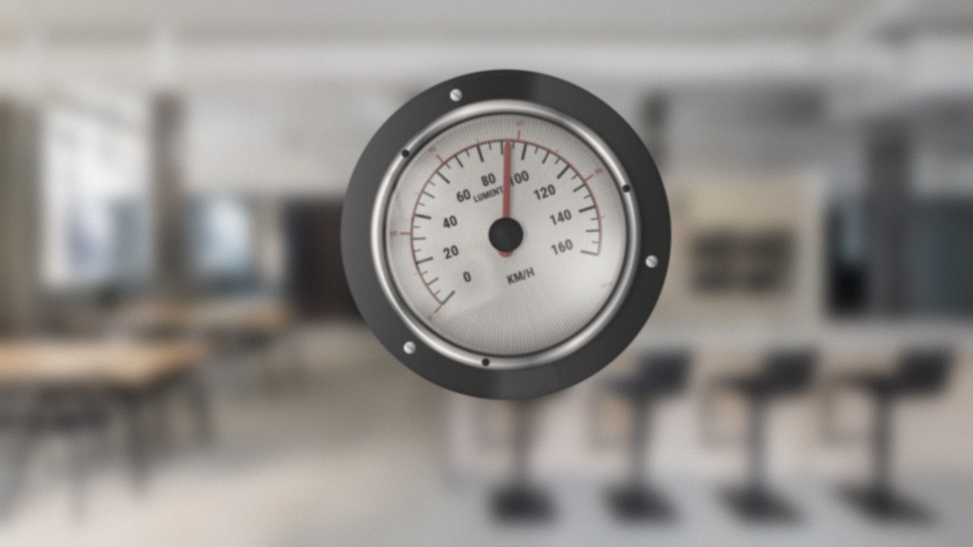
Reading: **92.5** km/h
